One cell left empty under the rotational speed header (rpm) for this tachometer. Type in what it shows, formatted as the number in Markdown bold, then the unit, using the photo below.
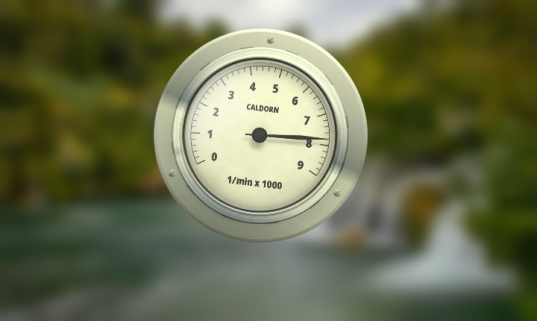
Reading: **7800** rpm
